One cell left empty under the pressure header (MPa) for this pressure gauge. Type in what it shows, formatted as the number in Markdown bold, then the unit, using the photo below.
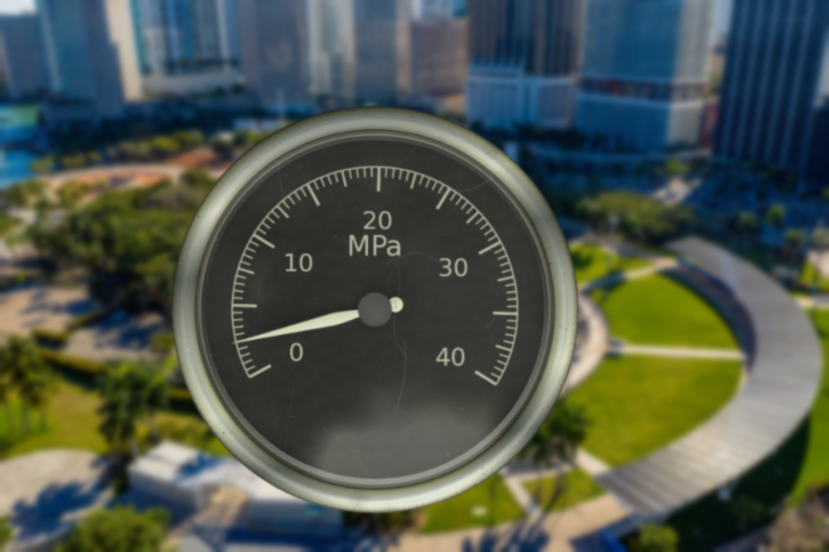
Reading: **2.5** MPa
